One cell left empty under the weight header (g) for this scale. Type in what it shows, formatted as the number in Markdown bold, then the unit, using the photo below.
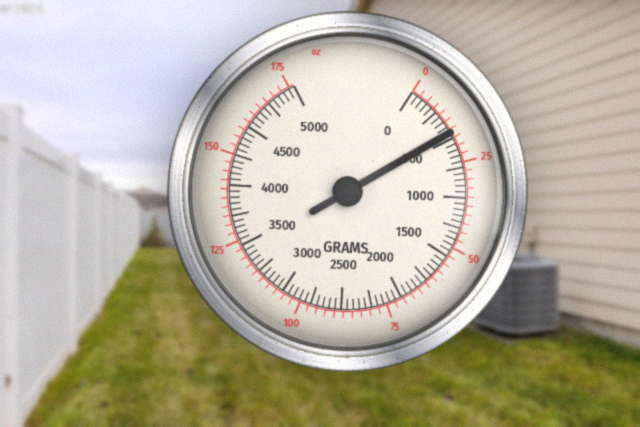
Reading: **450** g
